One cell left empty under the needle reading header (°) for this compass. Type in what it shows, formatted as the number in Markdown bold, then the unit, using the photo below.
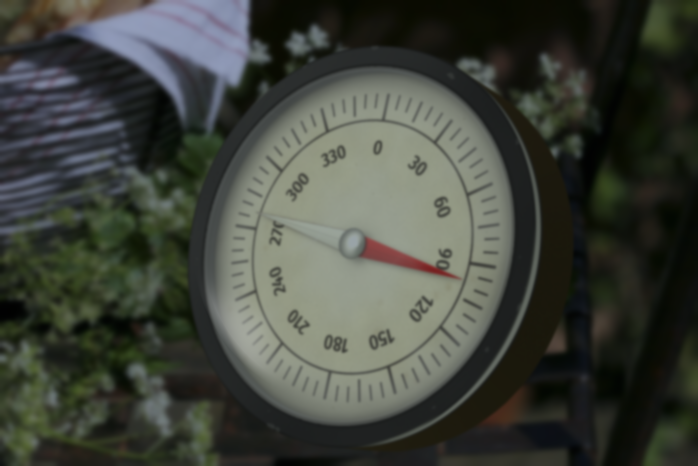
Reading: **97.5** °
